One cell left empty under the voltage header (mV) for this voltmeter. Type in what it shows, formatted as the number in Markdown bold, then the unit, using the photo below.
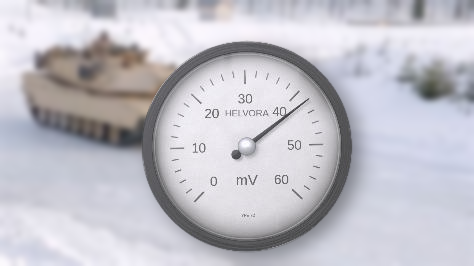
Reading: **42** mV
